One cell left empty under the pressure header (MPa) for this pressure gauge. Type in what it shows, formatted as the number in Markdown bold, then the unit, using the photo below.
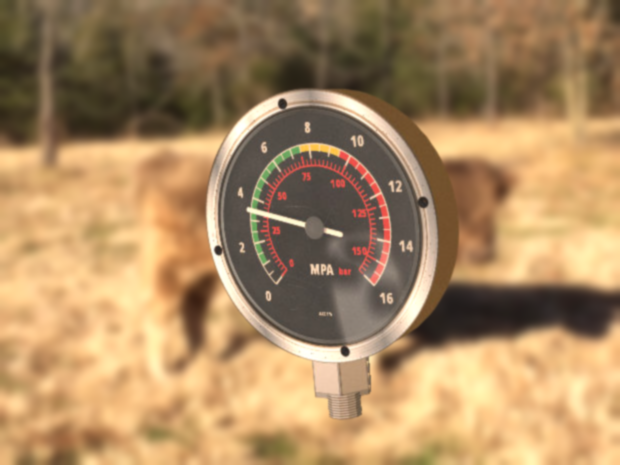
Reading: **3.5** MPa
